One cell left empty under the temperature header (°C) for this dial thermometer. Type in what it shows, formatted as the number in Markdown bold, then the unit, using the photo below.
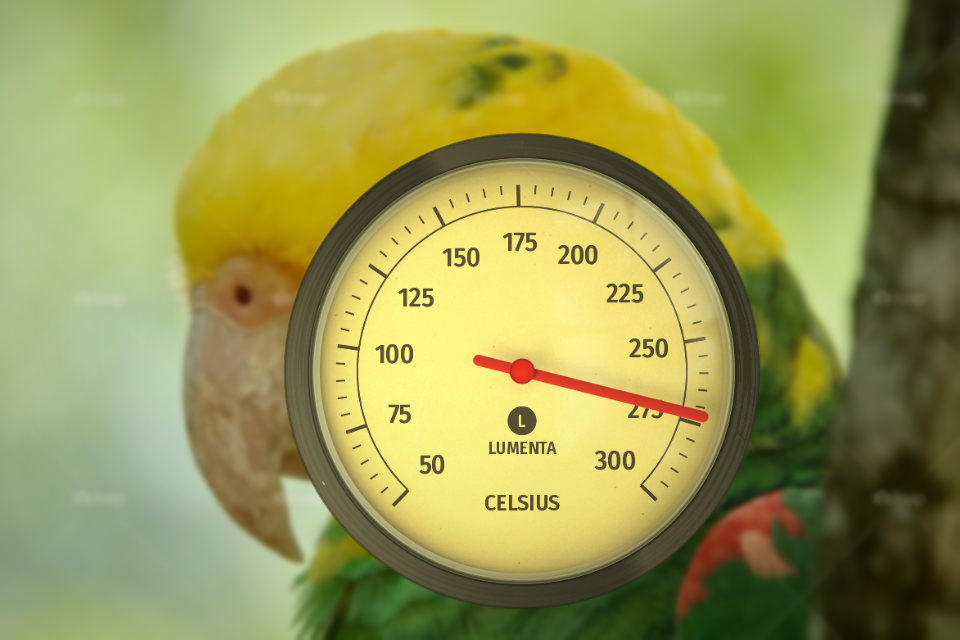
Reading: **272.5** °C
